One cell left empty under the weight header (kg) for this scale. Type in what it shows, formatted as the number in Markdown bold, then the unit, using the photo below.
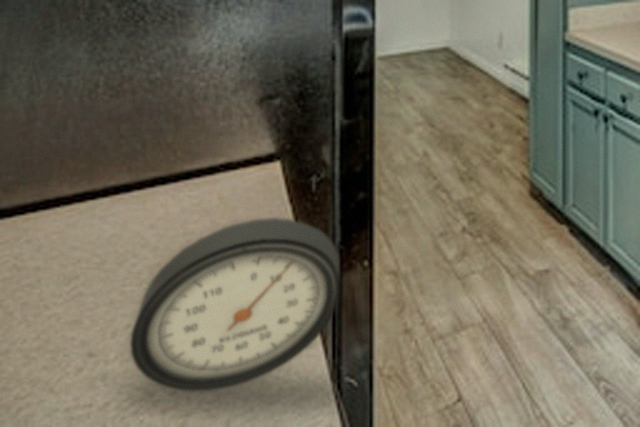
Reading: **10** kg
